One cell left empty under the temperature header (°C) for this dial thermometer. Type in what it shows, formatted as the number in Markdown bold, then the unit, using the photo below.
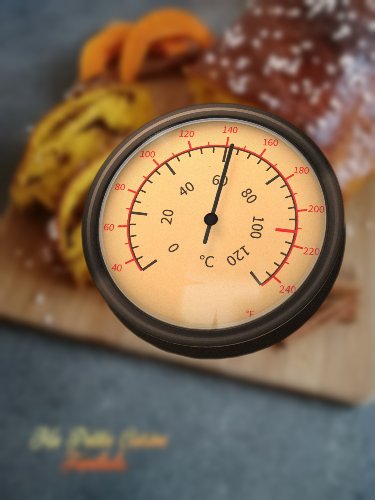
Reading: **62** °C
